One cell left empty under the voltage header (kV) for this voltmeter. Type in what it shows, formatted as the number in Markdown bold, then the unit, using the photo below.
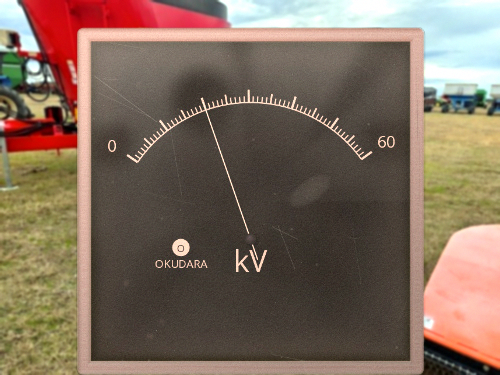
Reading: **20** kV
